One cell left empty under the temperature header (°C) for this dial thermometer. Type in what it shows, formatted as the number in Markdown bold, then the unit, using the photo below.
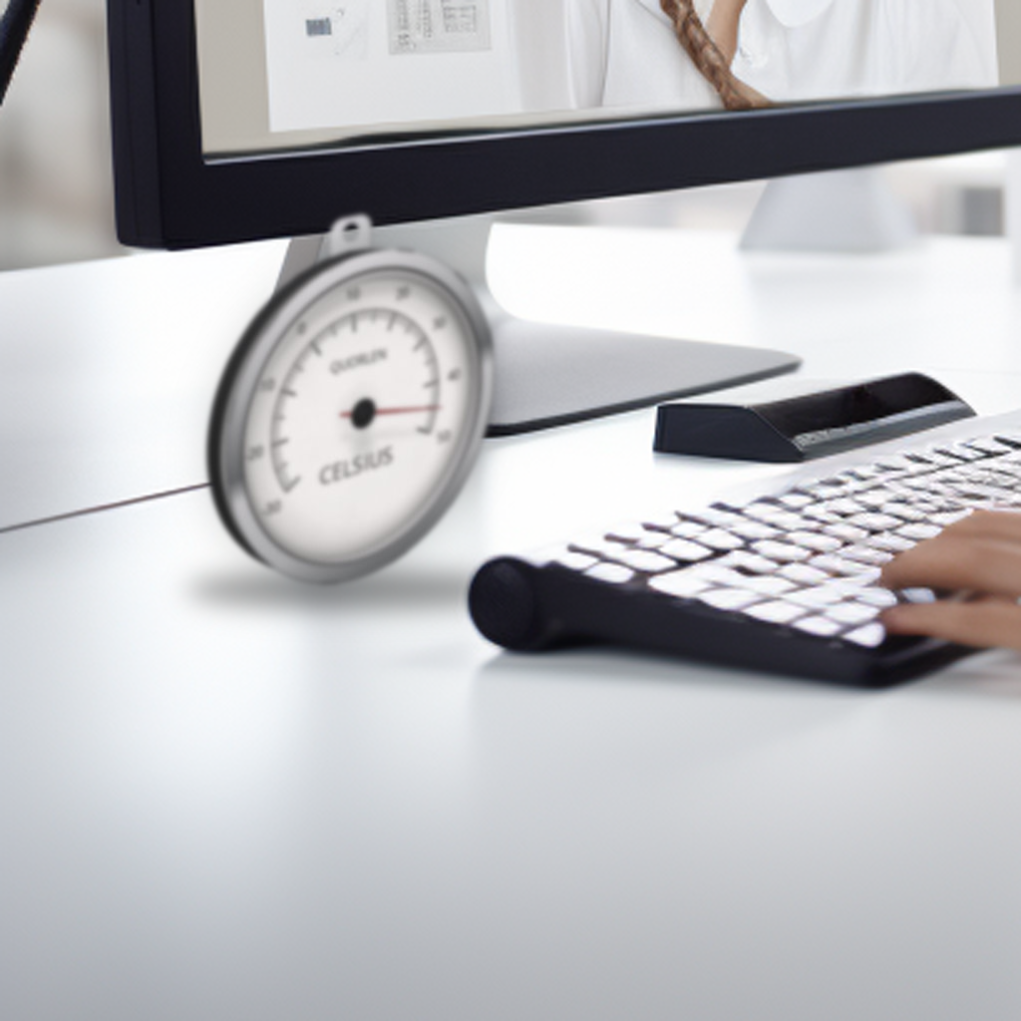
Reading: **45** °C
